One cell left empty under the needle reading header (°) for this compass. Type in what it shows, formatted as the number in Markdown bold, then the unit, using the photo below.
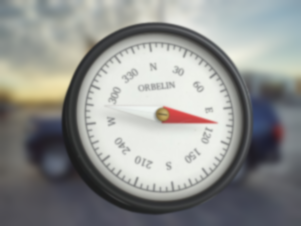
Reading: **105** °
